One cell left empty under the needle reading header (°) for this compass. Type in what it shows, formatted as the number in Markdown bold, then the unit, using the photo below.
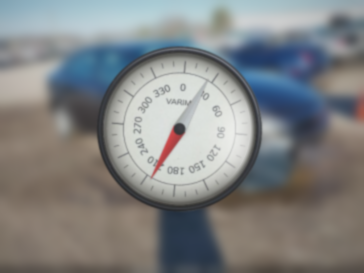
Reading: **205** °
